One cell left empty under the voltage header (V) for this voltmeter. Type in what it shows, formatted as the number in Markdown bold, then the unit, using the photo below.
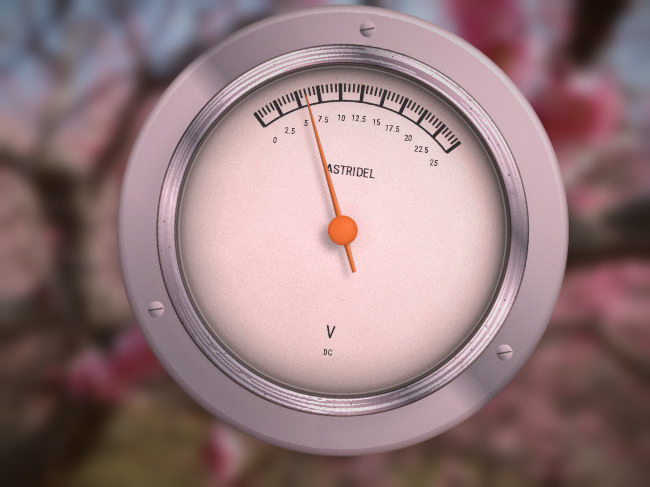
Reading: **6** V
